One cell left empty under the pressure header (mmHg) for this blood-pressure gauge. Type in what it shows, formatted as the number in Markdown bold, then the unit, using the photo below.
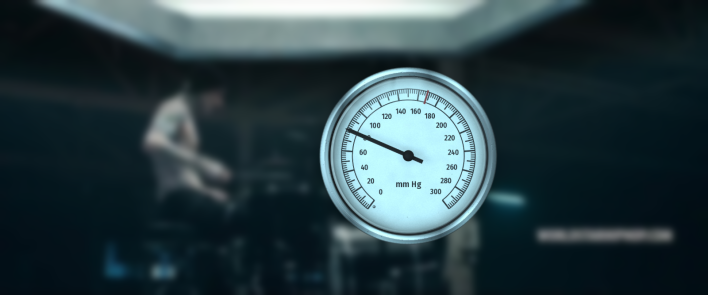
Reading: **80** mmHg
